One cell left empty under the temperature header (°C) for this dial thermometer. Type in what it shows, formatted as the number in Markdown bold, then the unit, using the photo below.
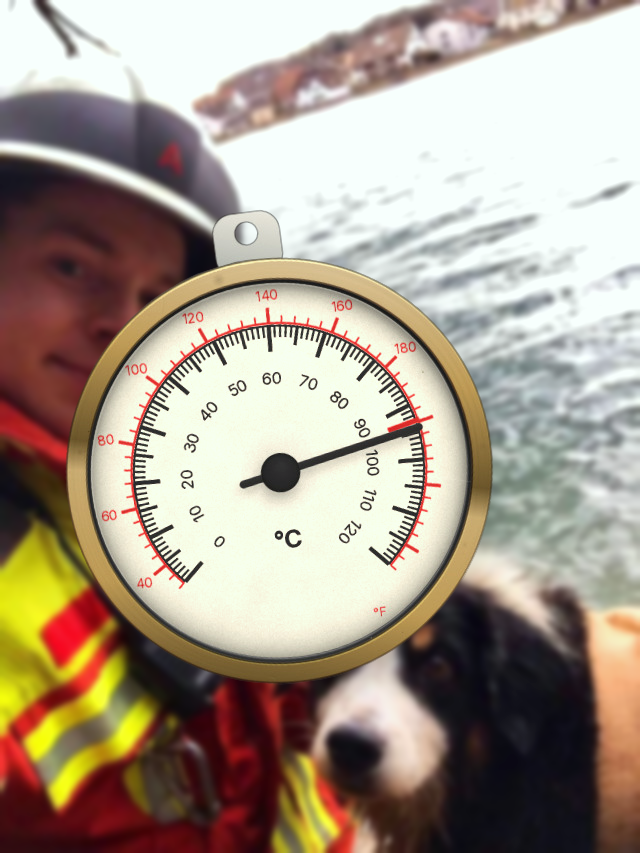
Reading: **94** °C
